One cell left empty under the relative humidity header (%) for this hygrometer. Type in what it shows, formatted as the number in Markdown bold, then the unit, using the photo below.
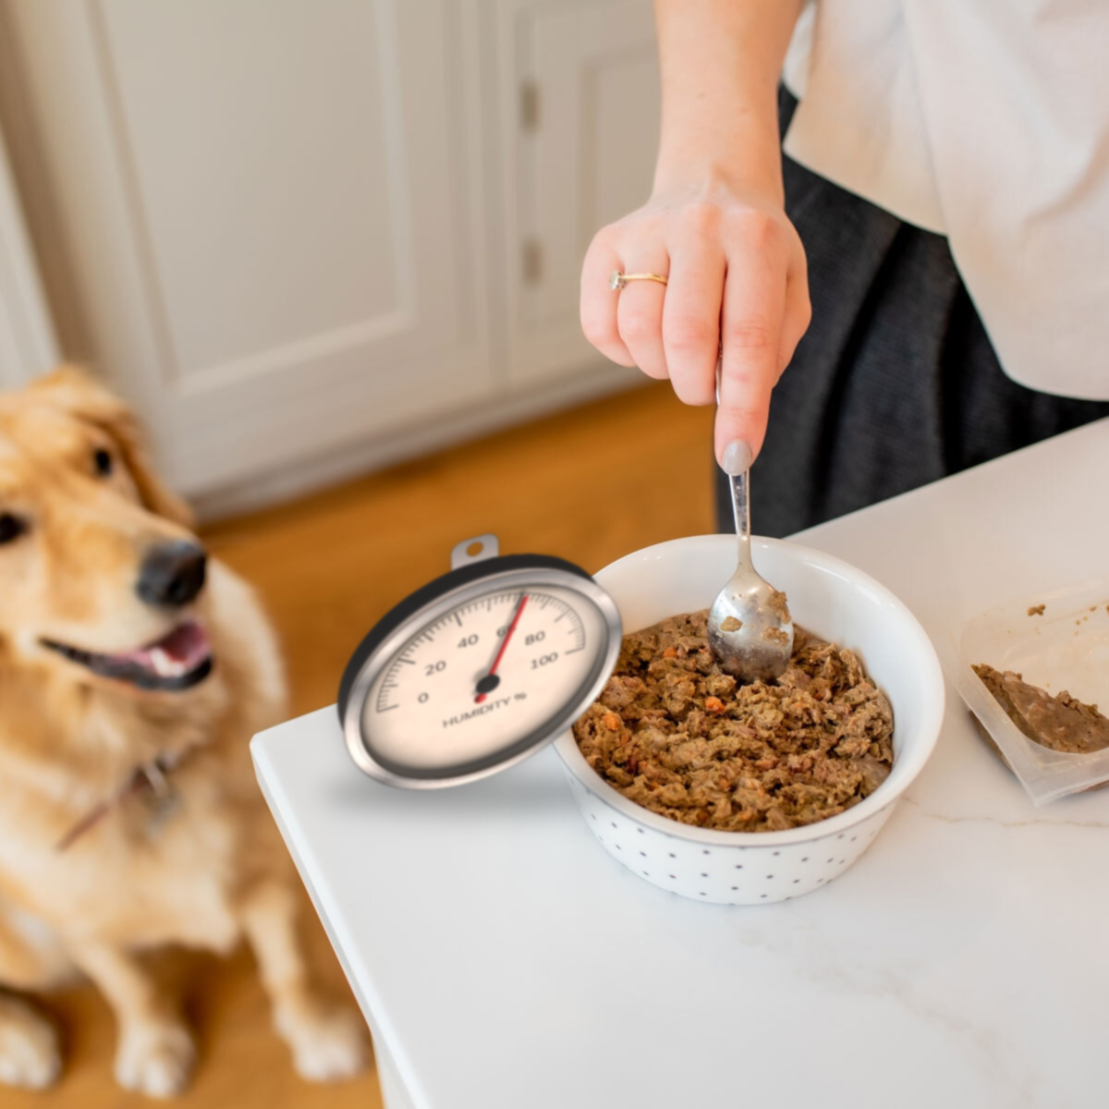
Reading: **60** %
